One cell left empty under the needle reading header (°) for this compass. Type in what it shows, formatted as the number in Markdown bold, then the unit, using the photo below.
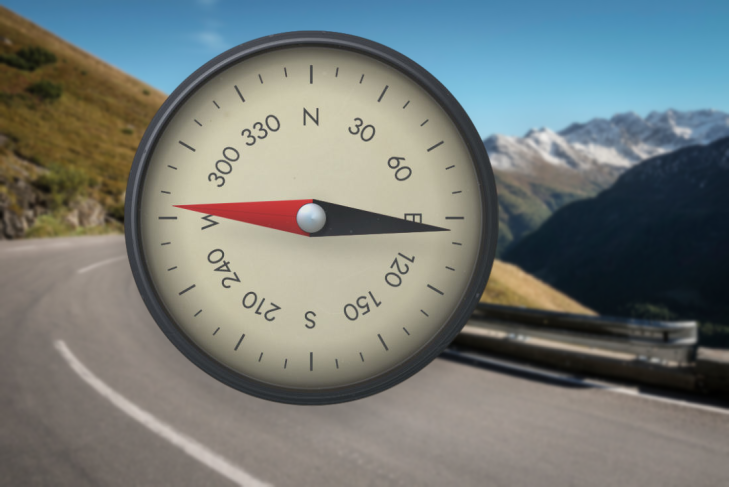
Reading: **275** °
